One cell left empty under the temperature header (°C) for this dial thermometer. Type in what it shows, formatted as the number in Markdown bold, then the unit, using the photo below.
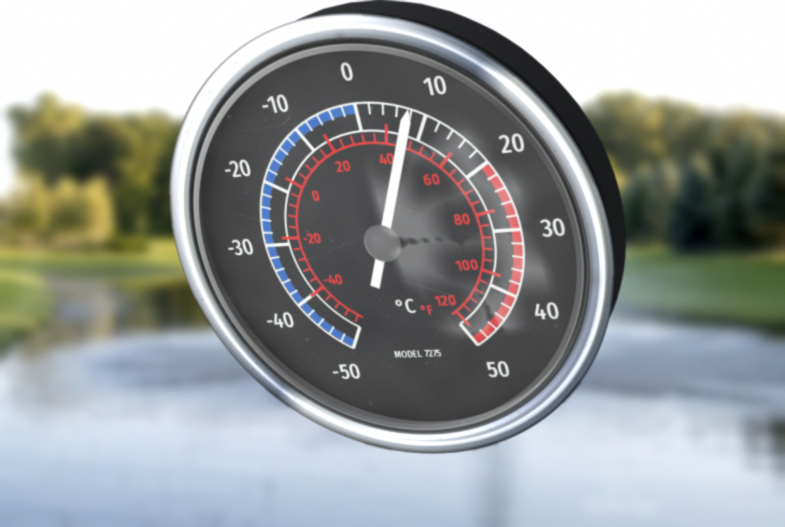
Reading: **8** °C
